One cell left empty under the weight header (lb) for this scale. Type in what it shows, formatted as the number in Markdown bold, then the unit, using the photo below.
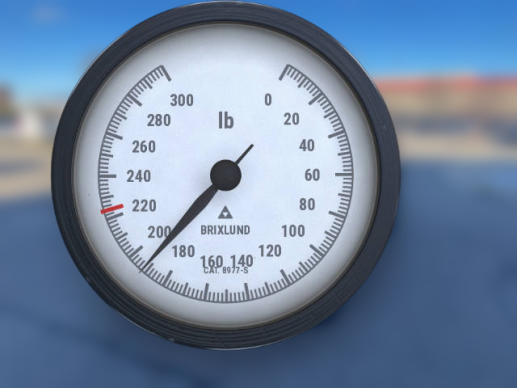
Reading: **192** lb
